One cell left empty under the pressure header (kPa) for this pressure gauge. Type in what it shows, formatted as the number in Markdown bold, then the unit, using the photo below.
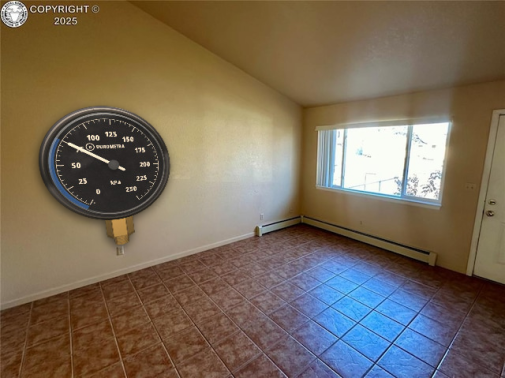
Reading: **75** kPa
